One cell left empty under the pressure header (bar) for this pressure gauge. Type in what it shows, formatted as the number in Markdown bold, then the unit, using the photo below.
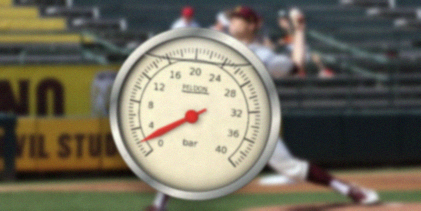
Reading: **2** bar
